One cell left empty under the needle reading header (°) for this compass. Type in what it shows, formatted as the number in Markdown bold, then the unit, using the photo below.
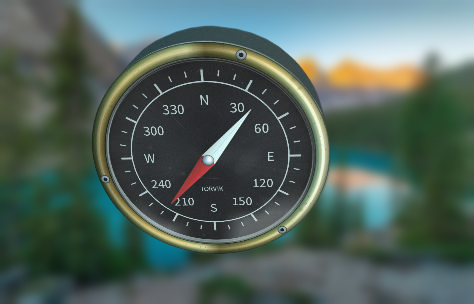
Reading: **220** °
